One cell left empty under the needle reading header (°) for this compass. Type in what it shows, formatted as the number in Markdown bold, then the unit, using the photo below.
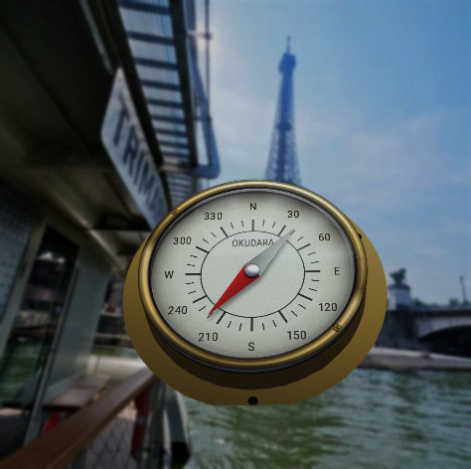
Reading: **220** °
